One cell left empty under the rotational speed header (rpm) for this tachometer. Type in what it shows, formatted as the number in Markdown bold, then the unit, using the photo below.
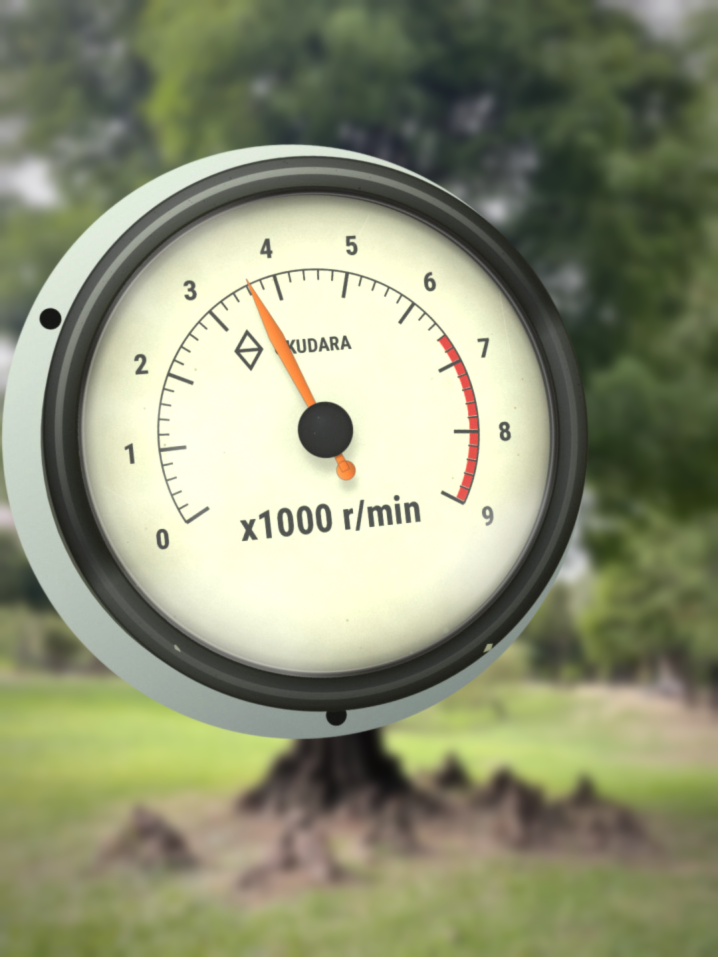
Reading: **3600** rpm
